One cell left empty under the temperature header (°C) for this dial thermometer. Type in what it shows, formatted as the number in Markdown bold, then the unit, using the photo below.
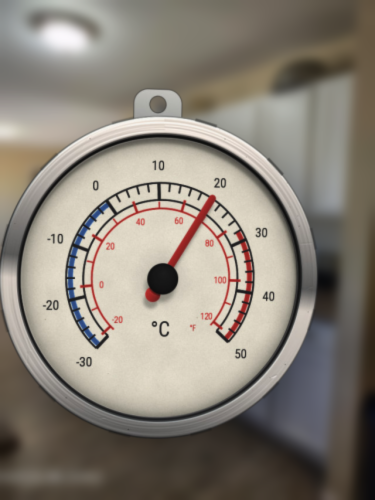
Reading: **20** °C
